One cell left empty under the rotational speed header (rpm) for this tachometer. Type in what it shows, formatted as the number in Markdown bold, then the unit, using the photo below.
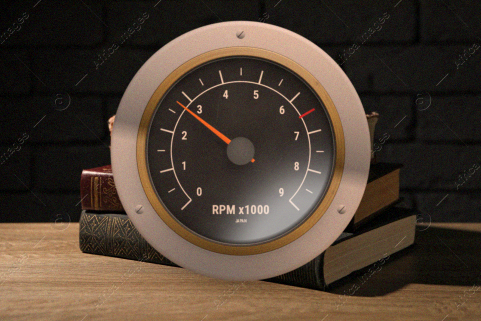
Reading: **2750** rpm
